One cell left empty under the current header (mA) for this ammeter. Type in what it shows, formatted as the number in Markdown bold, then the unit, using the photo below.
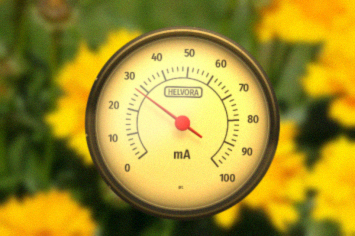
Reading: **28** mA
